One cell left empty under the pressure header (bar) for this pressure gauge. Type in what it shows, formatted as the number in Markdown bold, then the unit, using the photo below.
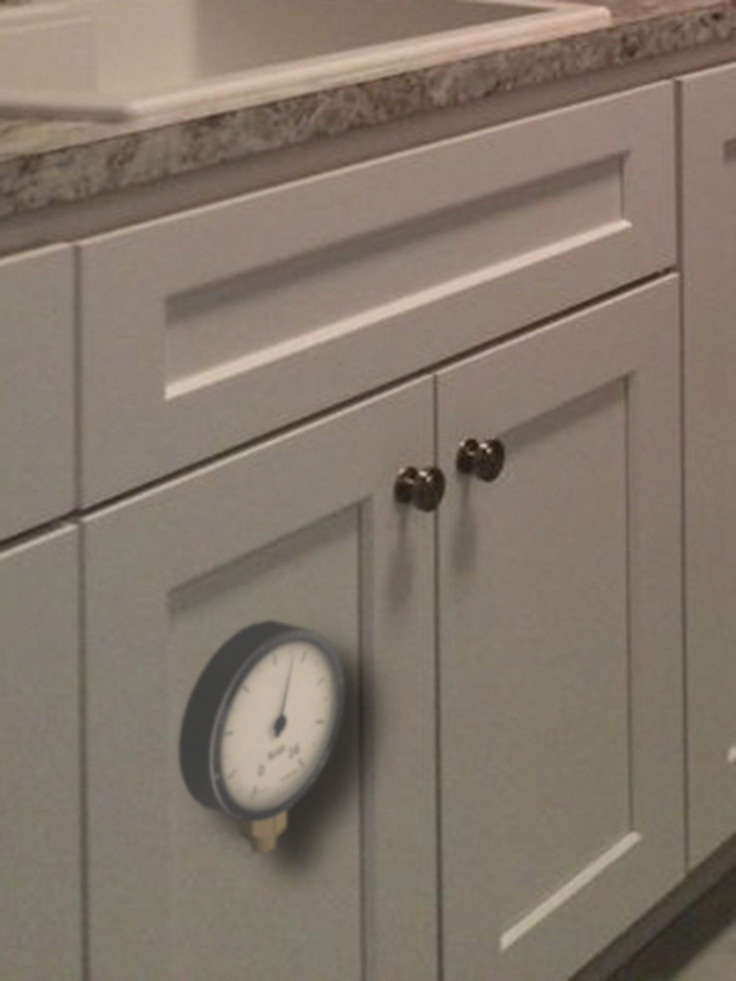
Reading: **9** bar
